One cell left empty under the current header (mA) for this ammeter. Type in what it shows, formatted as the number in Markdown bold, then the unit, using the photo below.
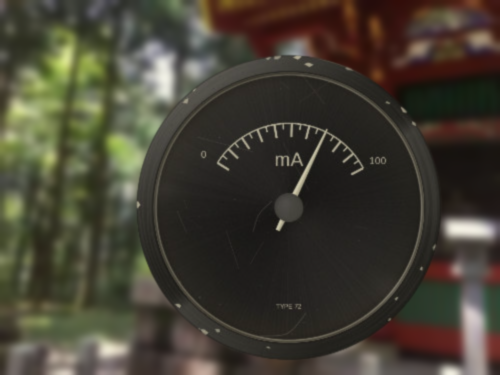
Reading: **70** mA
